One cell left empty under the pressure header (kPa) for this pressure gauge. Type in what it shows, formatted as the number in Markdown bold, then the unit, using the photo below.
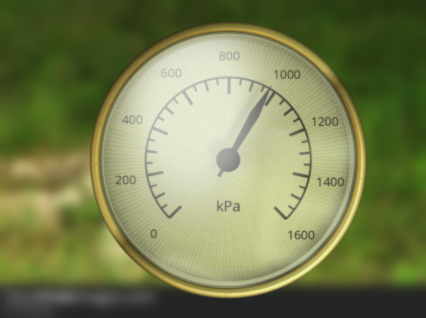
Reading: **975** kPa
